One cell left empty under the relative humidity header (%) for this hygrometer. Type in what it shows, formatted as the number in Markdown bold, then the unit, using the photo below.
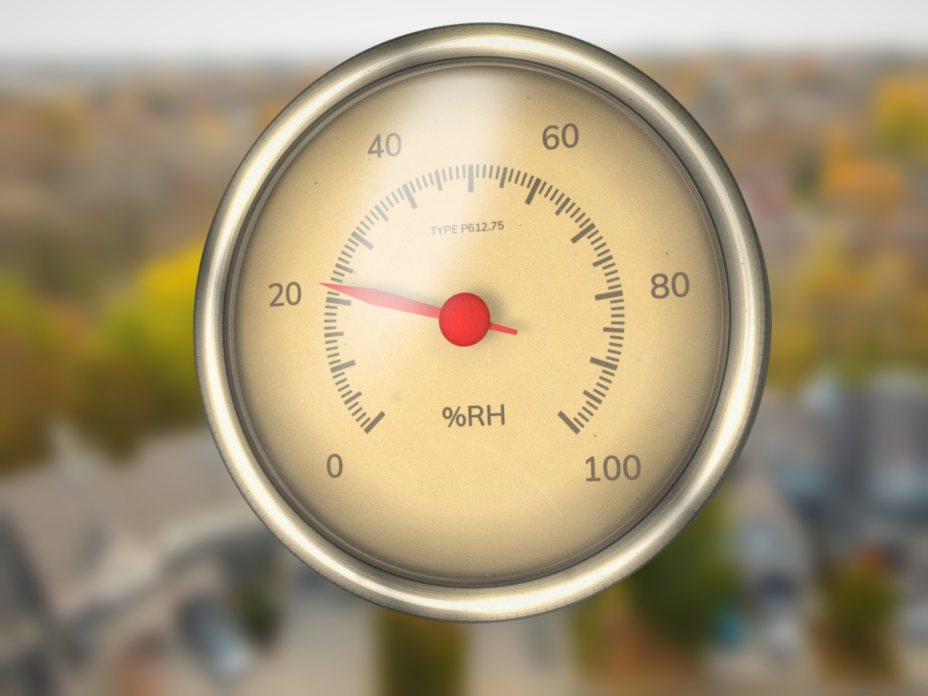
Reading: **22** %
